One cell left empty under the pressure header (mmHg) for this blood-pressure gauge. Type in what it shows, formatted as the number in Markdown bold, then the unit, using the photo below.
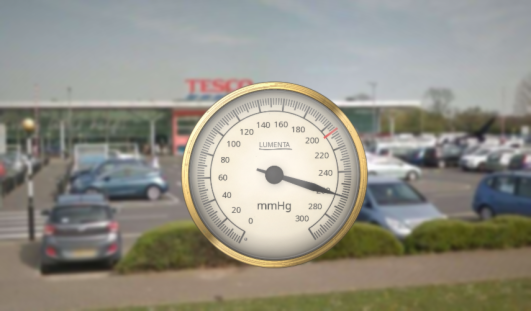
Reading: **260** mmHg
